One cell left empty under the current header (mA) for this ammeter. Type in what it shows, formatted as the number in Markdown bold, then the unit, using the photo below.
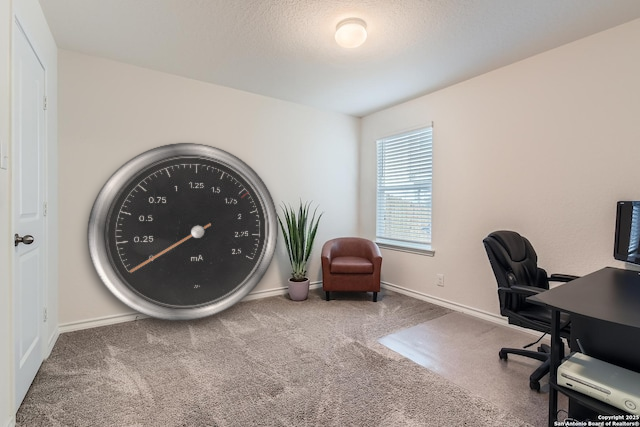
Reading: **0** mA
